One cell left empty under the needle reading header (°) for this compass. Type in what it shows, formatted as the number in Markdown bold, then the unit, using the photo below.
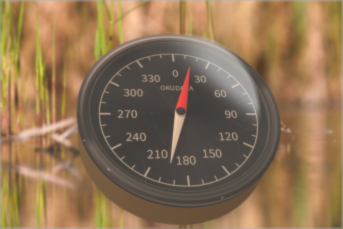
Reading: **15** °
